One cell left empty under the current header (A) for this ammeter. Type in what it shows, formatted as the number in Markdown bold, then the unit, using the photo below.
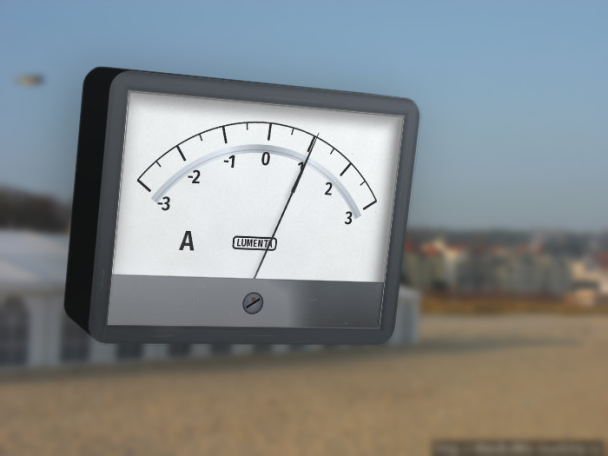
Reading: **1** A
